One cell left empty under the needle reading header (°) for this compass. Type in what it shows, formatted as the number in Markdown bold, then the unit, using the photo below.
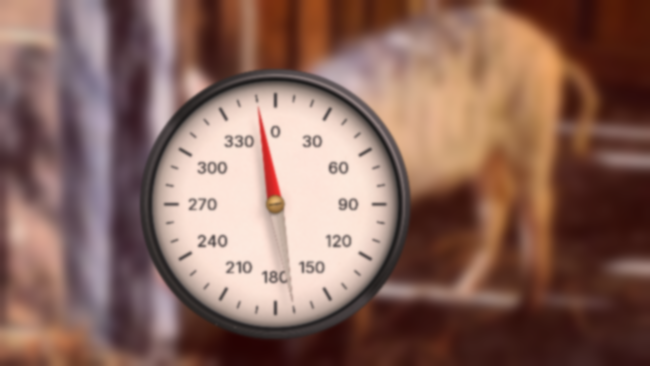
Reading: **350** °
